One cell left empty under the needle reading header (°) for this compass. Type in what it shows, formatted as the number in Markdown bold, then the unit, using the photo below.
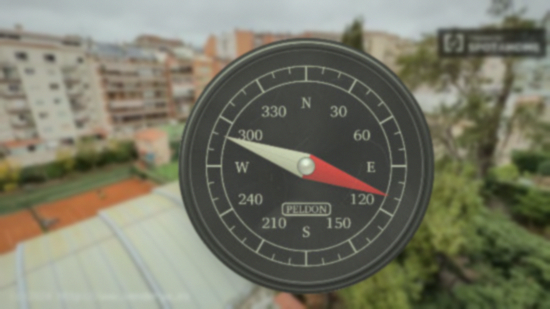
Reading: **110** °
